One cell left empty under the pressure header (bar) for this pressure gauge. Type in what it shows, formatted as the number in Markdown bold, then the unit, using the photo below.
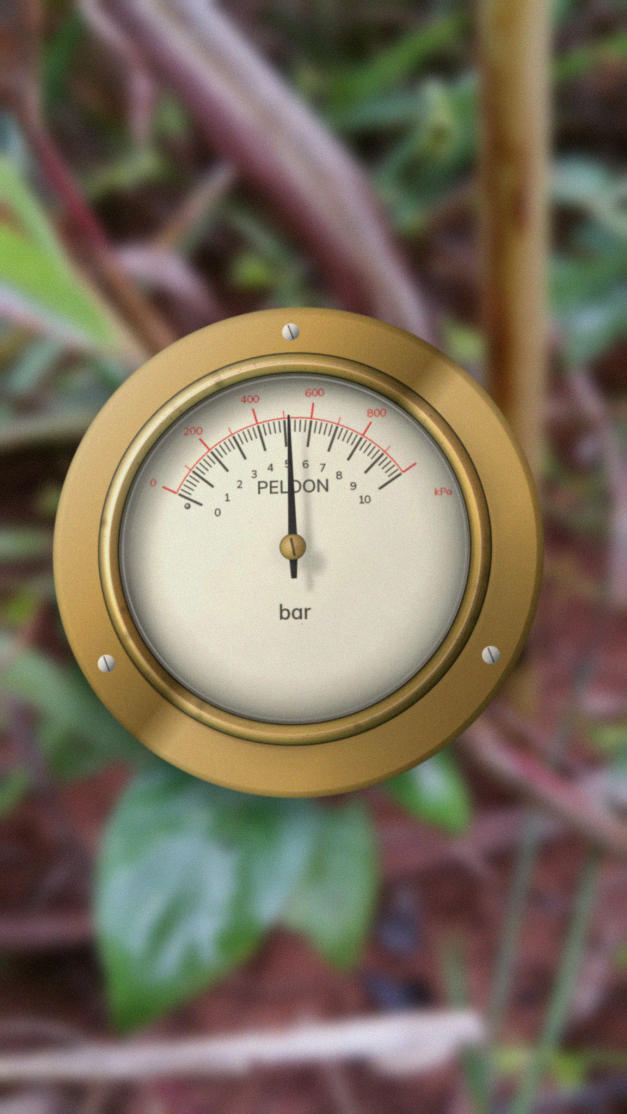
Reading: **5.2** bar
